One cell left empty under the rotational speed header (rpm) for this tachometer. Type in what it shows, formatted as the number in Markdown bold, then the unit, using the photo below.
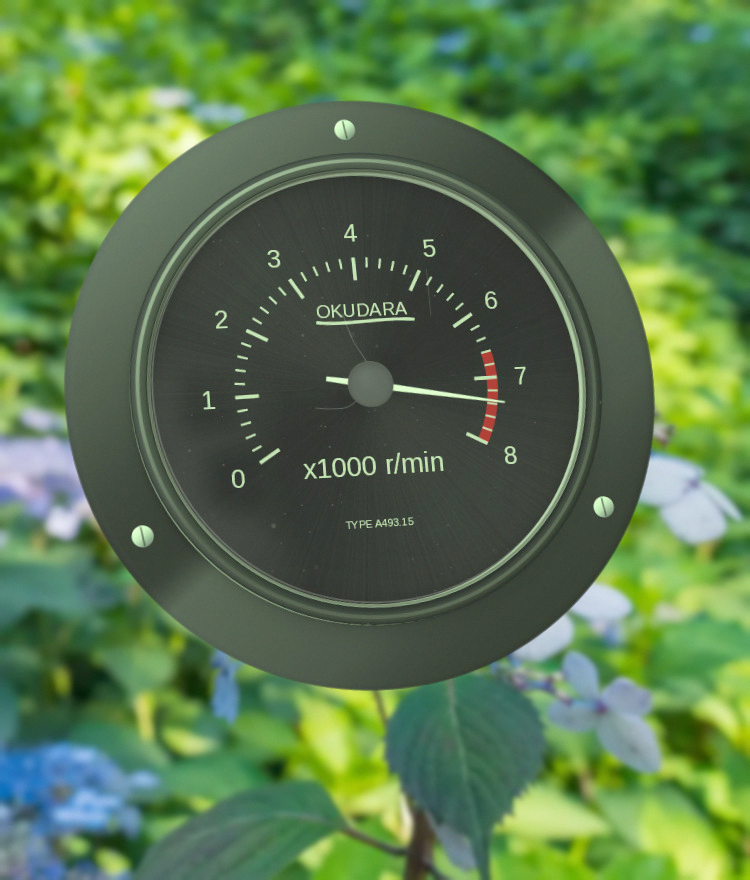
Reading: **7400** rpm
